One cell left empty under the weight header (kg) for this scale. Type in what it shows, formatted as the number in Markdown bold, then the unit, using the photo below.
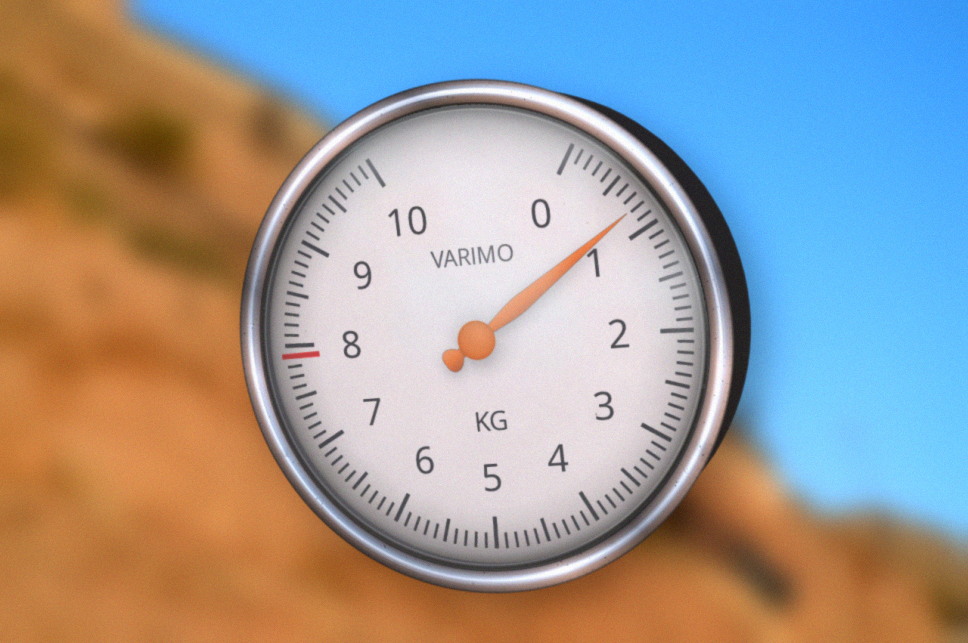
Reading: **0.8** kg
